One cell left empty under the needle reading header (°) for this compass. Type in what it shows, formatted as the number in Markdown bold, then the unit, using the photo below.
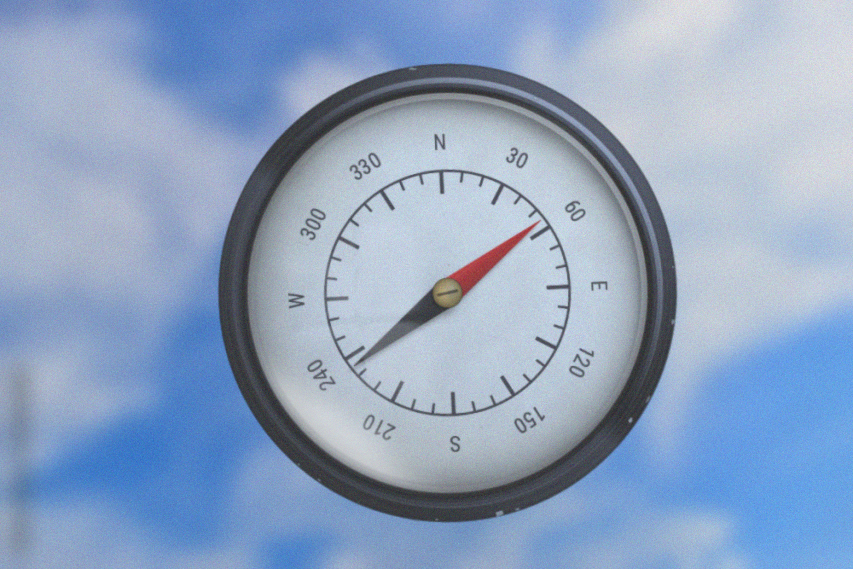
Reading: **55** °
